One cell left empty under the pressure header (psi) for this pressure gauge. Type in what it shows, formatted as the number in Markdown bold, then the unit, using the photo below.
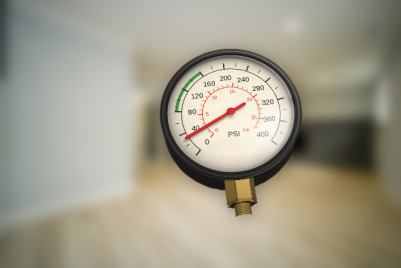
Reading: **30** psi
